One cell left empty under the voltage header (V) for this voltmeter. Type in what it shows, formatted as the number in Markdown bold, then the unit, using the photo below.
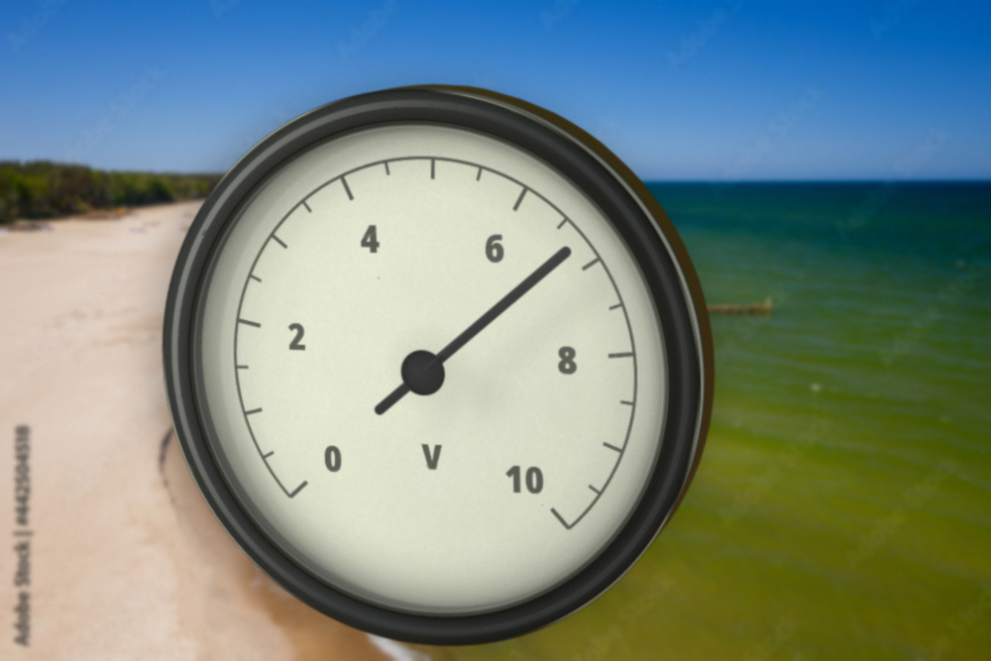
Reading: **6.75** V
